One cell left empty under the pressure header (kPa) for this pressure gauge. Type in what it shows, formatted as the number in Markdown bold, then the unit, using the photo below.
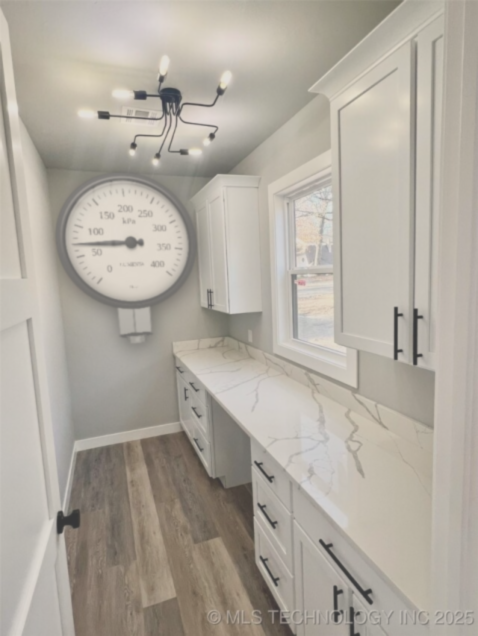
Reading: **70** kPa
